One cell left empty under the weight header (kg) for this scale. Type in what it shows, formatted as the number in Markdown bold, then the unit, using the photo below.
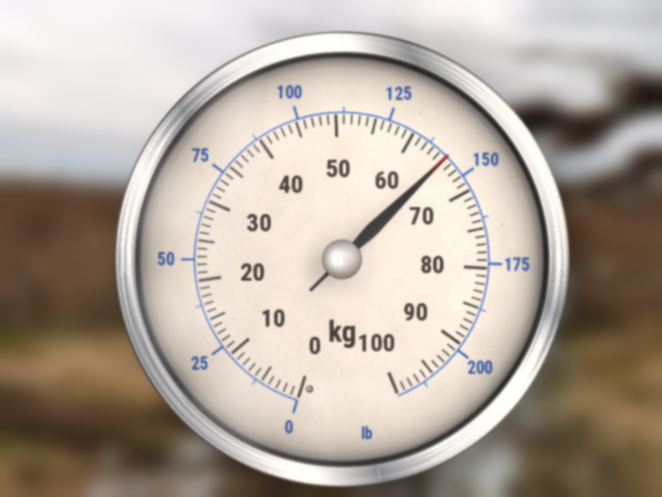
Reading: **65** kg
